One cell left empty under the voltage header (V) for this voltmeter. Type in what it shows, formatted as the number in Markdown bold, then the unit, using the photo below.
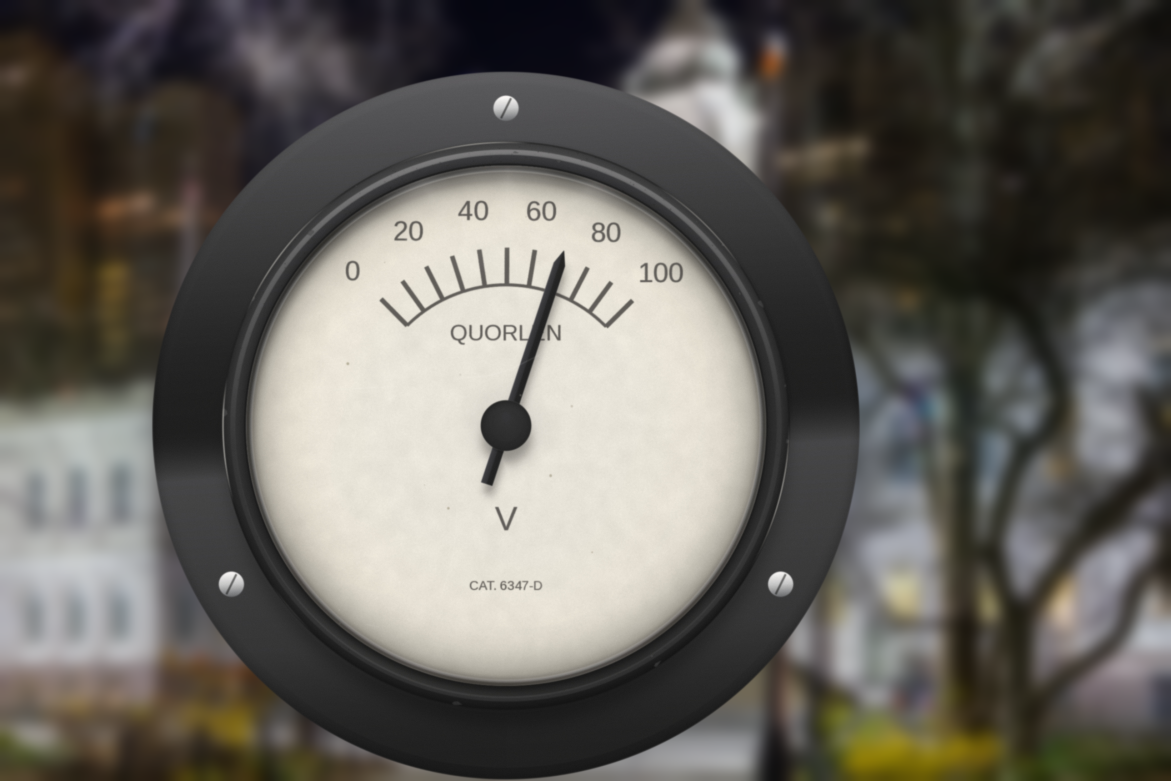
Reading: **70** V
